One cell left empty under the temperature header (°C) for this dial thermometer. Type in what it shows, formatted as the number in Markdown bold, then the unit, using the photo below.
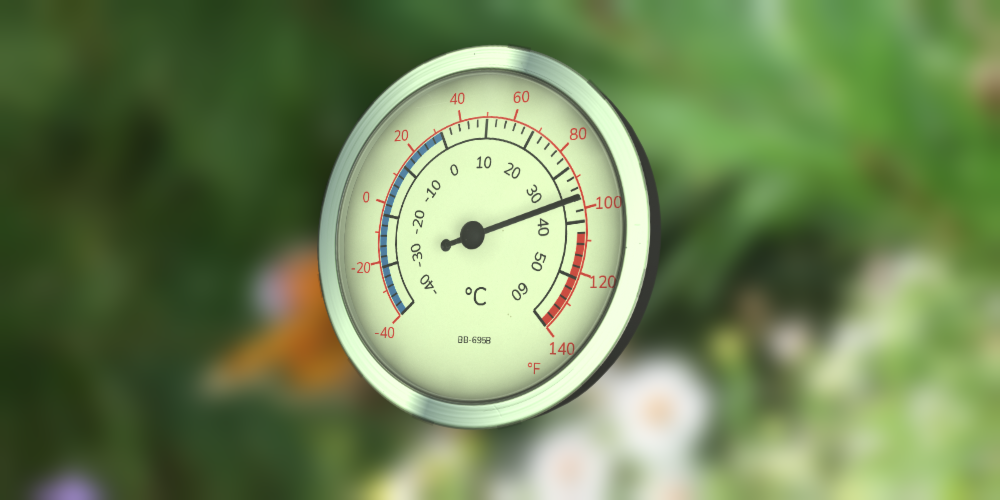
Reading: **36** °C
